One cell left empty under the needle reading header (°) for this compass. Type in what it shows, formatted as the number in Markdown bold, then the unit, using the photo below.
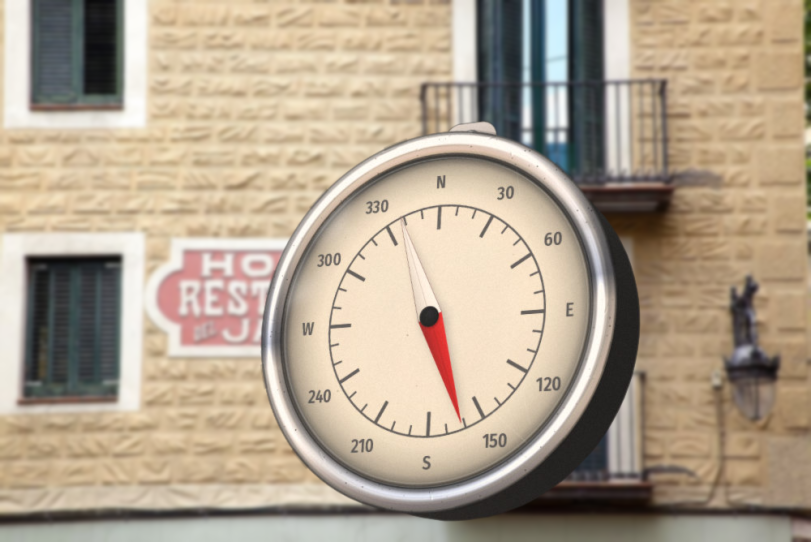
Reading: **160** °
